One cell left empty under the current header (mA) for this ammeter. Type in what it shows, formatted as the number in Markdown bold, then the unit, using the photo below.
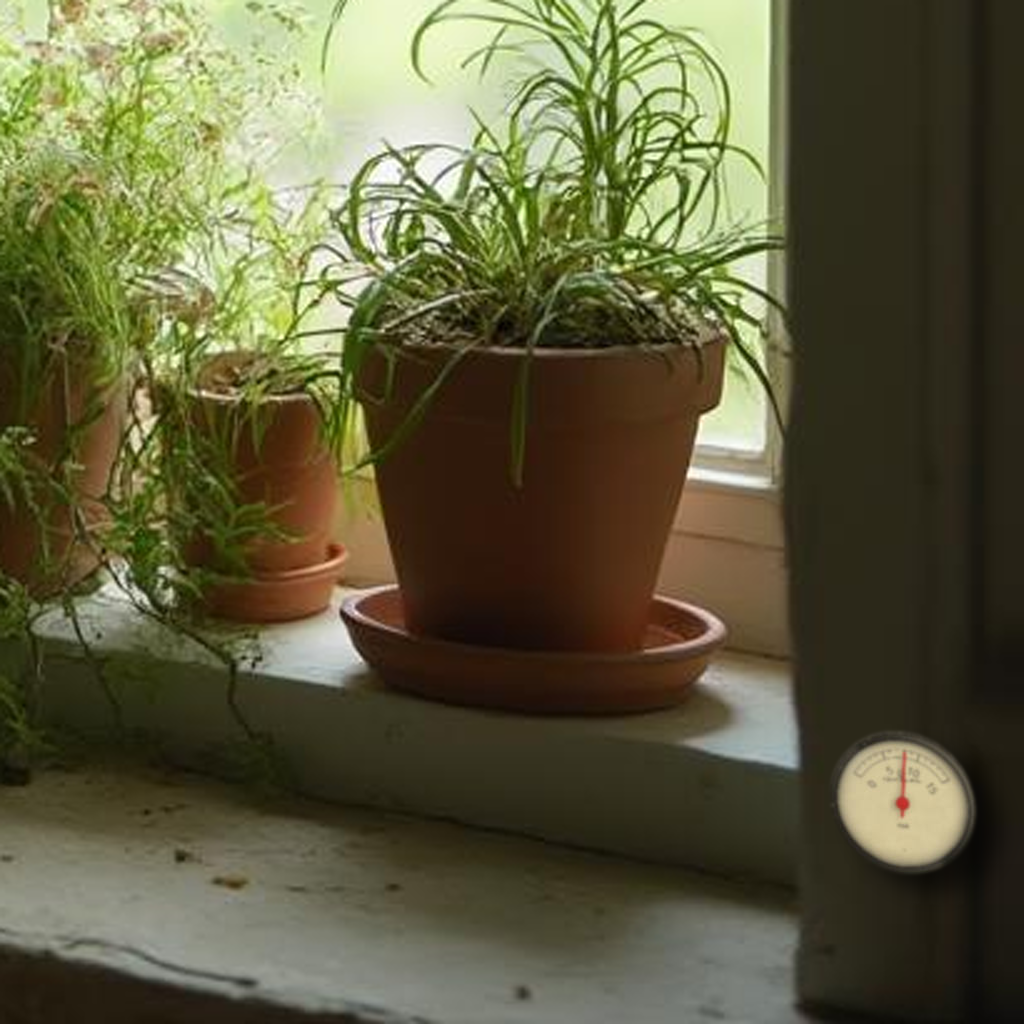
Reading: **8** mA
